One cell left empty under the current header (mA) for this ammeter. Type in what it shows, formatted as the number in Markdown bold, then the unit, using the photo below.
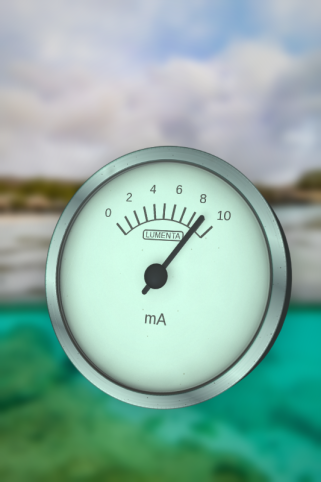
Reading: **9** mA
